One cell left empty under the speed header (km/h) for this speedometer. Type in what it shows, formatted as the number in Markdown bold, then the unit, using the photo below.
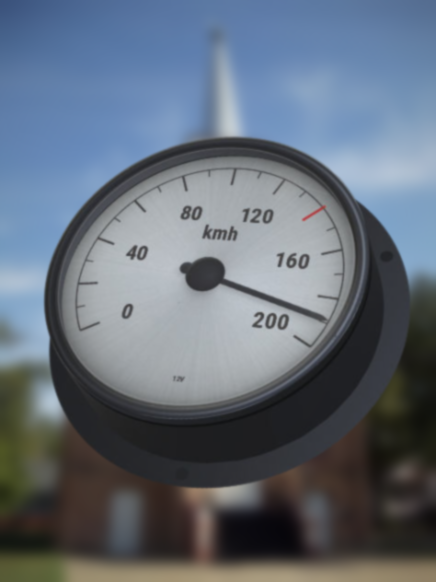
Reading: **190** km/h
